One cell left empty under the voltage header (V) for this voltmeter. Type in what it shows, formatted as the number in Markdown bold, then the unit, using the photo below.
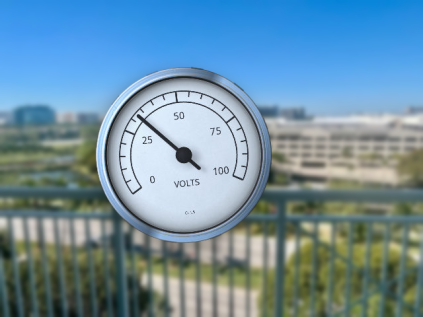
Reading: **32.5** V
